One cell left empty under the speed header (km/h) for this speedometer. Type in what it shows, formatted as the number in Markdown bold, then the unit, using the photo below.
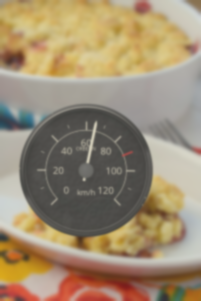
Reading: **65** km/h
